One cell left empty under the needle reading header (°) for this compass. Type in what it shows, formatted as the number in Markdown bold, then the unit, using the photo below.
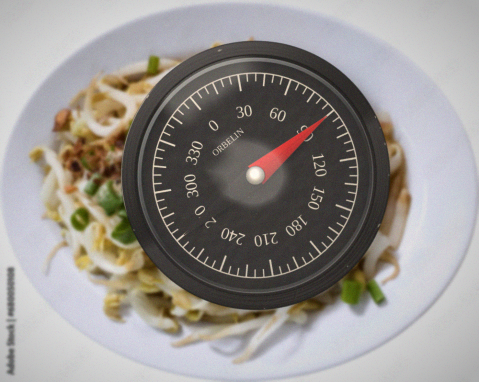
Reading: **90** °
